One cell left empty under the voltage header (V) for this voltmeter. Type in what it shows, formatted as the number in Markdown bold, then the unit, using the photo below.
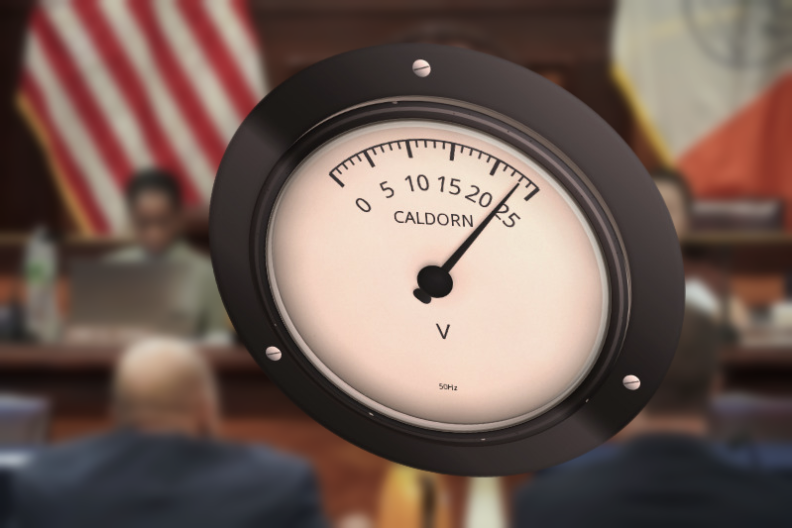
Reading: **23** V
